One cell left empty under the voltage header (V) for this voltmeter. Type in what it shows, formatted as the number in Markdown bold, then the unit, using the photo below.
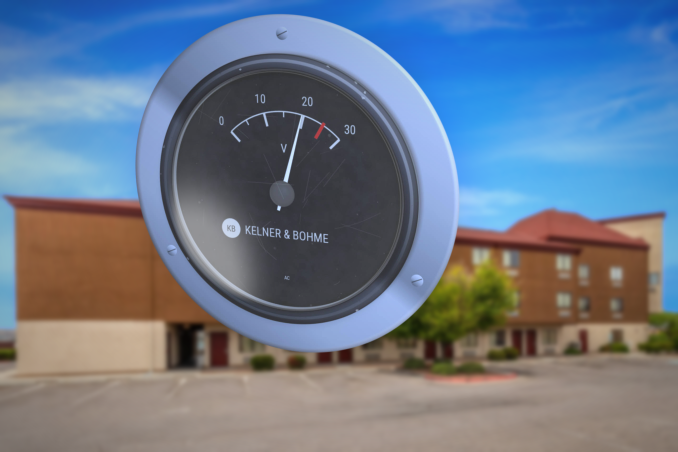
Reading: **20** V
